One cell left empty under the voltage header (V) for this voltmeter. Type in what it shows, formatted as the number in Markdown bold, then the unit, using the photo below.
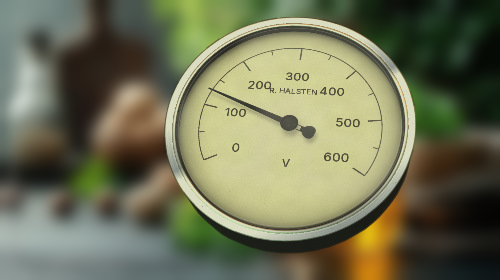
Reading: **125** V
